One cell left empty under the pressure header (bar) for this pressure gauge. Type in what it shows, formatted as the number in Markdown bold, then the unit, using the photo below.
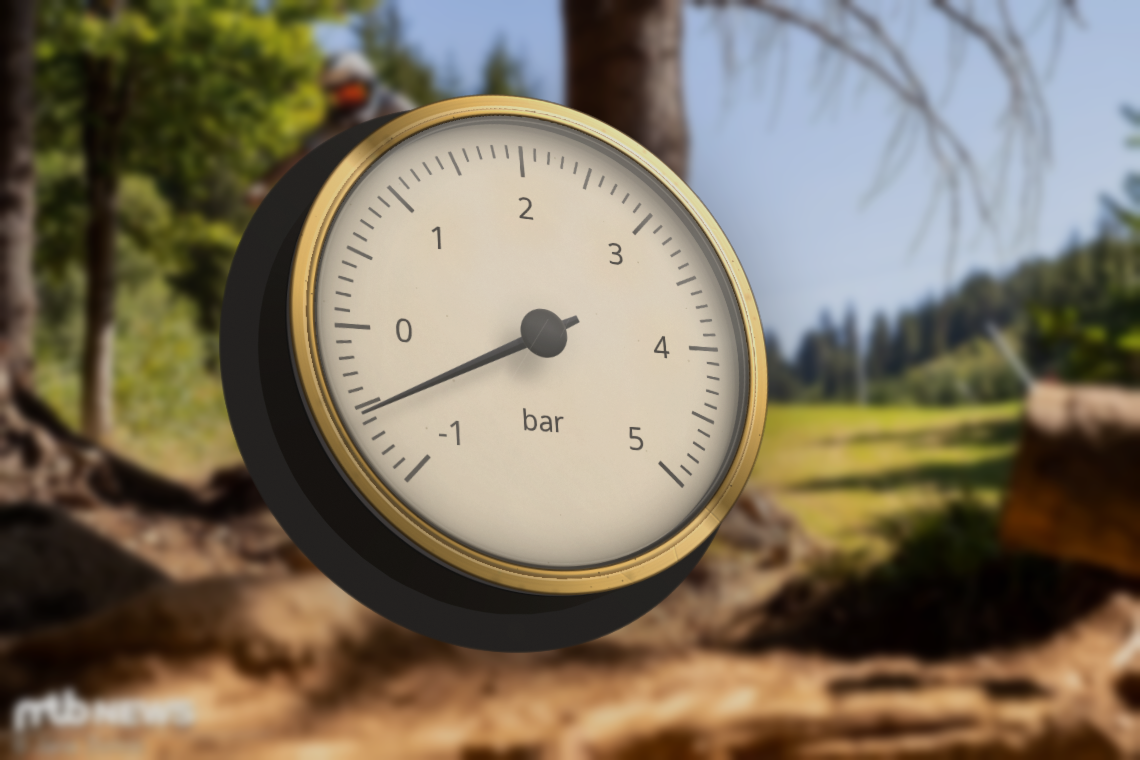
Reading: **-0.55** bar
